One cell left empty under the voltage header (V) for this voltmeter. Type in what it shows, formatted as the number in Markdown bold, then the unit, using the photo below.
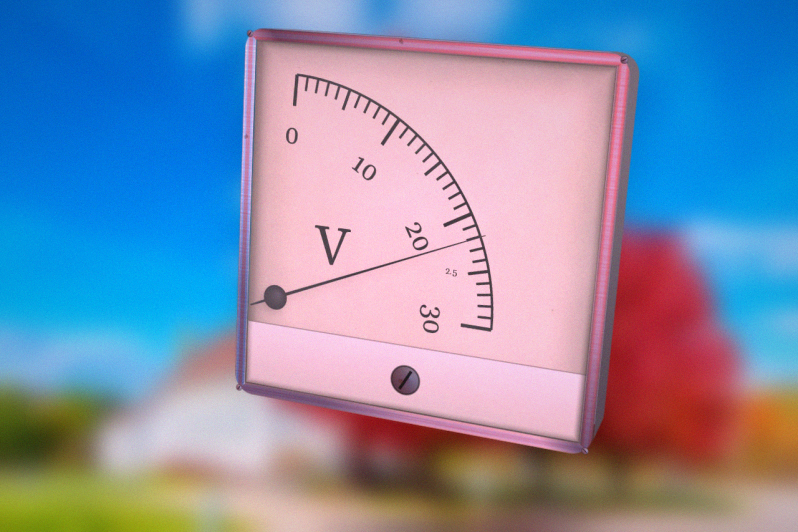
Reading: **22** V
